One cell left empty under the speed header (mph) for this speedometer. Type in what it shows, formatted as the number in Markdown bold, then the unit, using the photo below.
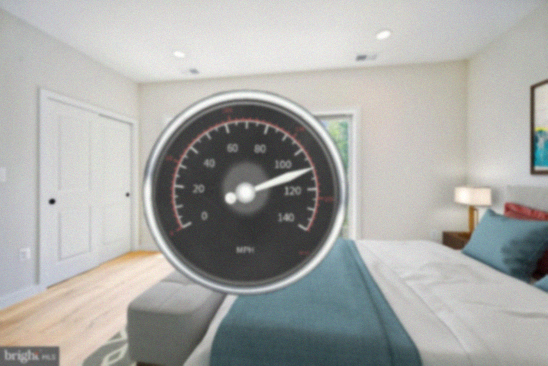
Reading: **110** mph
